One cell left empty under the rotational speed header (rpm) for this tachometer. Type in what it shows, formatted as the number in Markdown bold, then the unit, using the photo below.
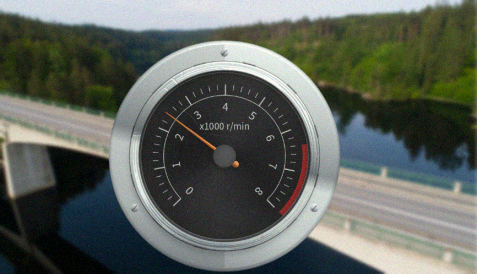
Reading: **2400** rpm
